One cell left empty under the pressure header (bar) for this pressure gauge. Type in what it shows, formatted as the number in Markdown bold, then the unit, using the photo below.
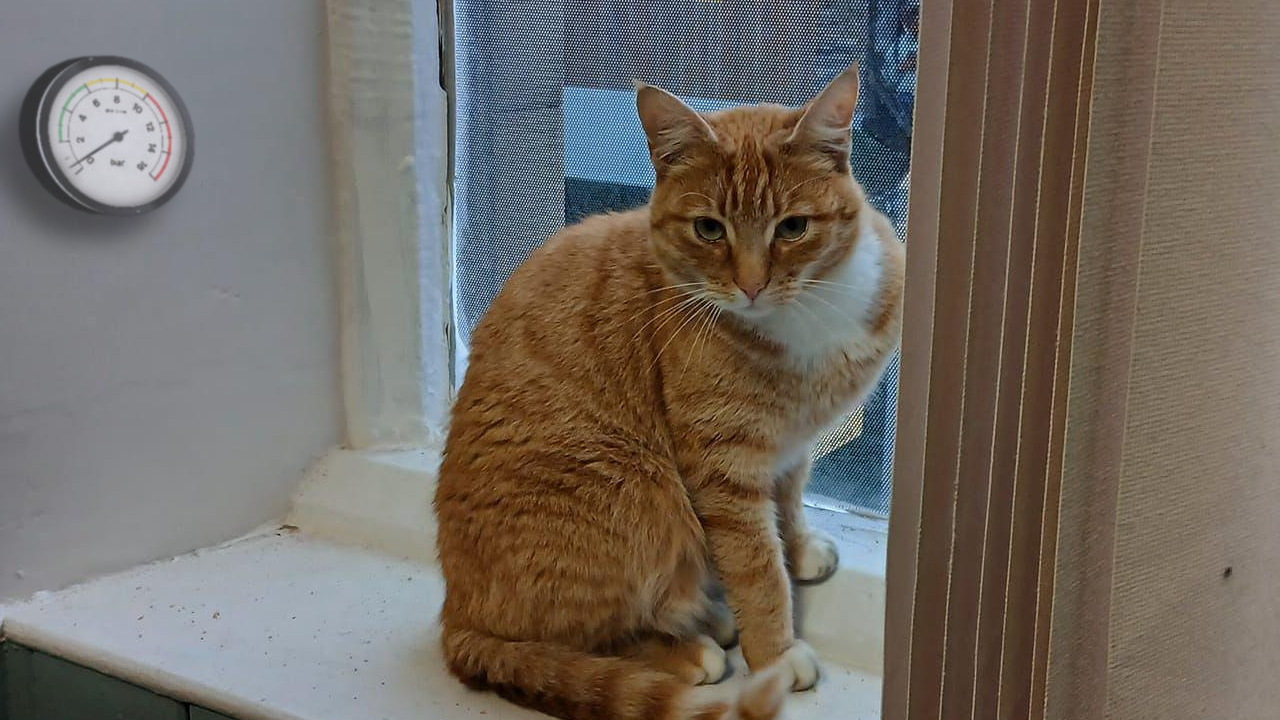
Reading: **0.5** bar
